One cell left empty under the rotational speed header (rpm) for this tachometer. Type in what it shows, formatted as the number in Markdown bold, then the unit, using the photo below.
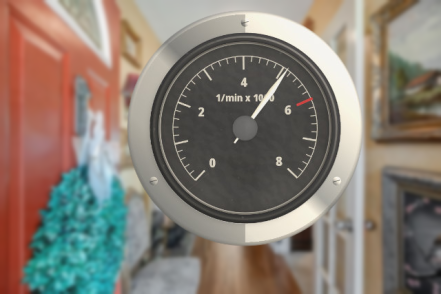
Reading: **5100** rpm
